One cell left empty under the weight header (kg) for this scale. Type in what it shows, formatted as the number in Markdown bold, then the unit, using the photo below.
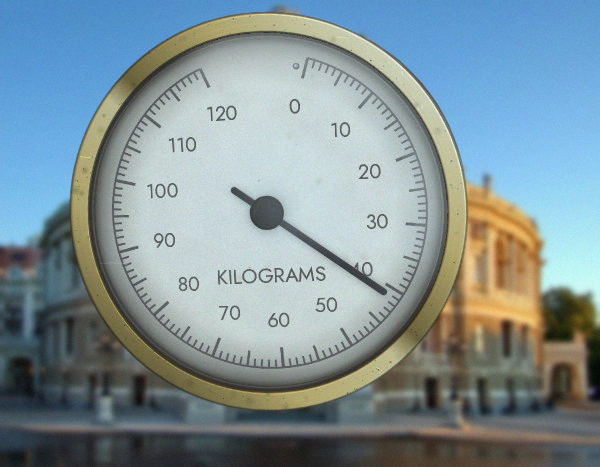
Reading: **41** kg
